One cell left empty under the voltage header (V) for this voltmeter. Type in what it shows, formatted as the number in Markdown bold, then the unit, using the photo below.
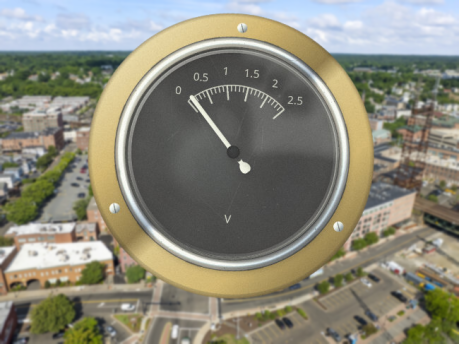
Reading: **0.1** V
